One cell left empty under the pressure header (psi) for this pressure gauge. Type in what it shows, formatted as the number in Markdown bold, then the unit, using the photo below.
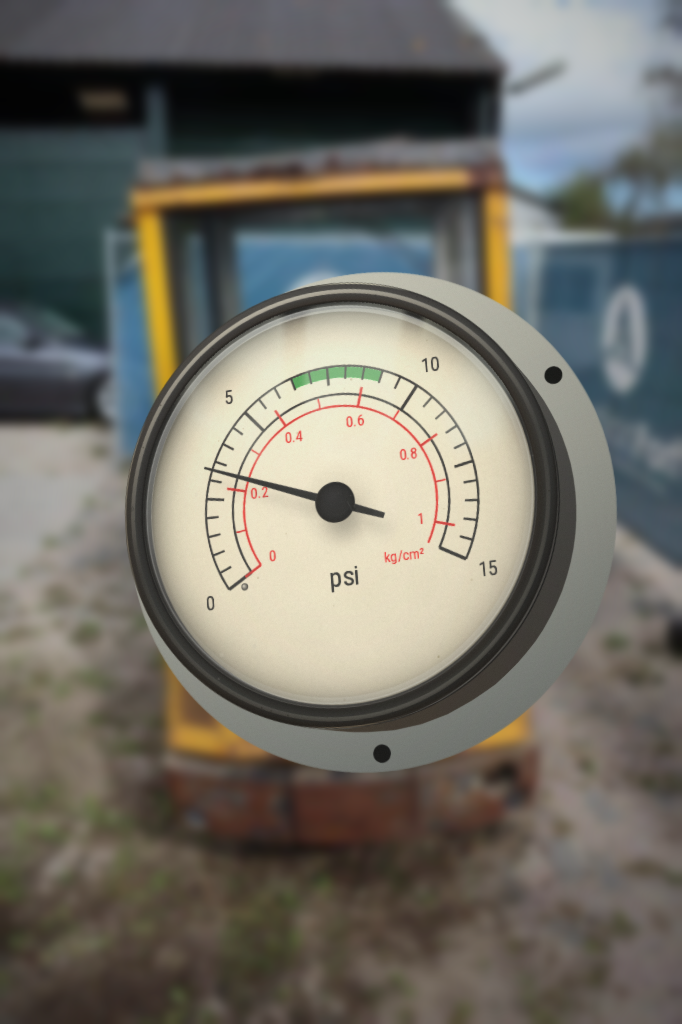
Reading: **3.25** psi
